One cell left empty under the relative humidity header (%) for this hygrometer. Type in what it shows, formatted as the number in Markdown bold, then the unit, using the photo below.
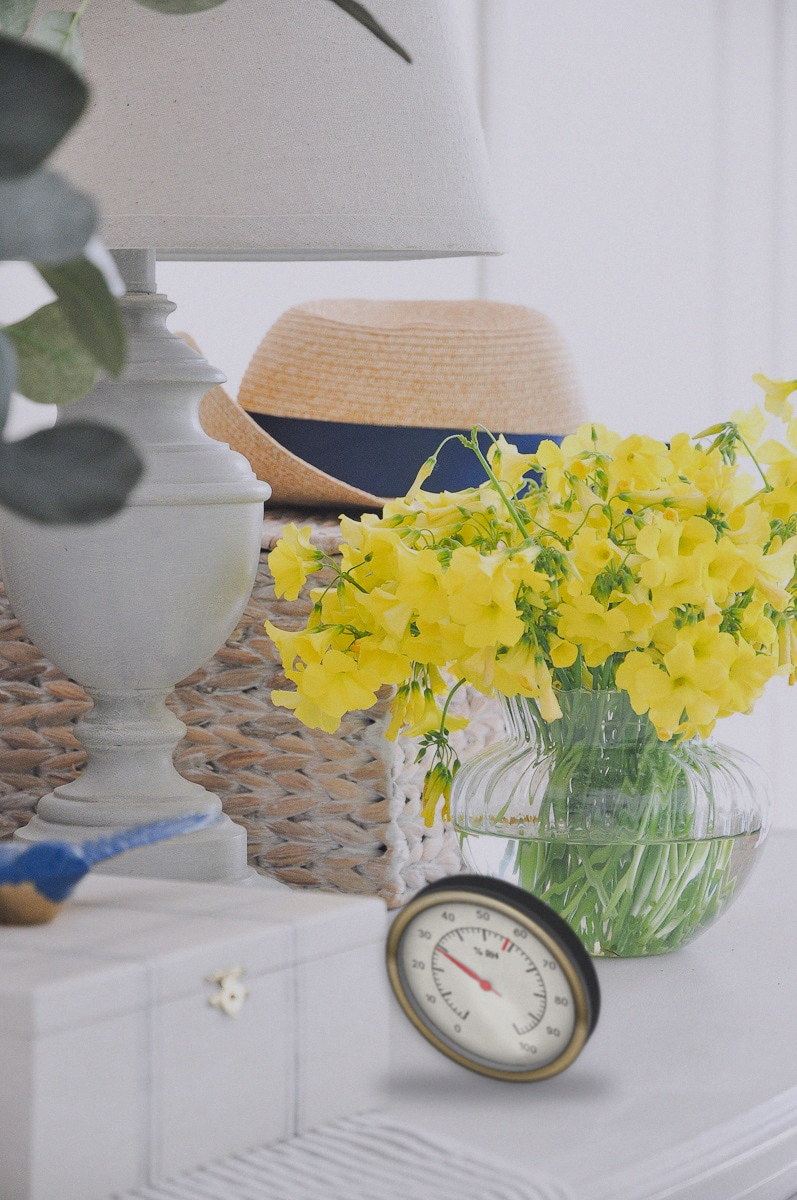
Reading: **30** %
